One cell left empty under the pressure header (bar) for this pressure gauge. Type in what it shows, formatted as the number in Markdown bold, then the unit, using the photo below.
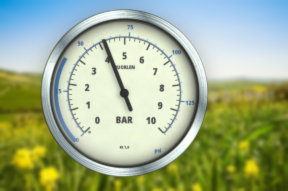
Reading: **4.2** bar
